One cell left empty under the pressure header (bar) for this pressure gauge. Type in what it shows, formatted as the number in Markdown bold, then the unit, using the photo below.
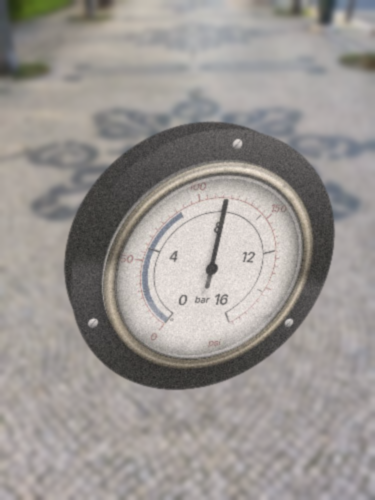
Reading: **8** bar
